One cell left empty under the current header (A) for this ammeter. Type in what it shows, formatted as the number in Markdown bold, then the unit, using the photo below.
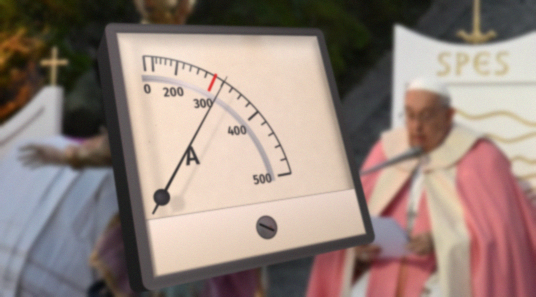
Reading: **320** A
